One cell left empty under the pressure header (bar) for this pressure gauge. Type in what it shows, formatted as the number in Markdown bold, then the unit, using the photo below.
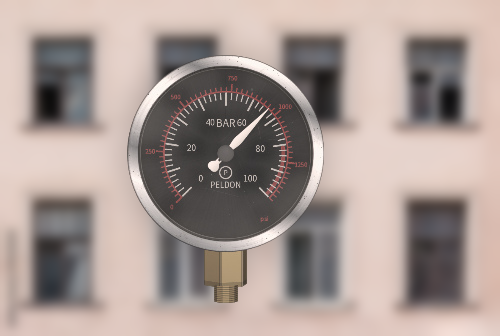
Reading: **66** bar
